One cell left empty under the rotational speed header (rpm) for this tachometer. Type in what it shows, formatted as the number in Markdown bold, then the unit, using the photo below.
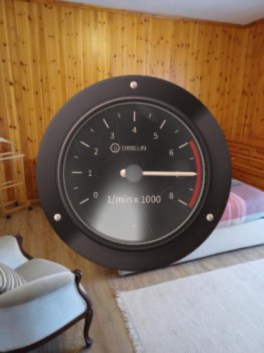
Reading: **7000** rpm
